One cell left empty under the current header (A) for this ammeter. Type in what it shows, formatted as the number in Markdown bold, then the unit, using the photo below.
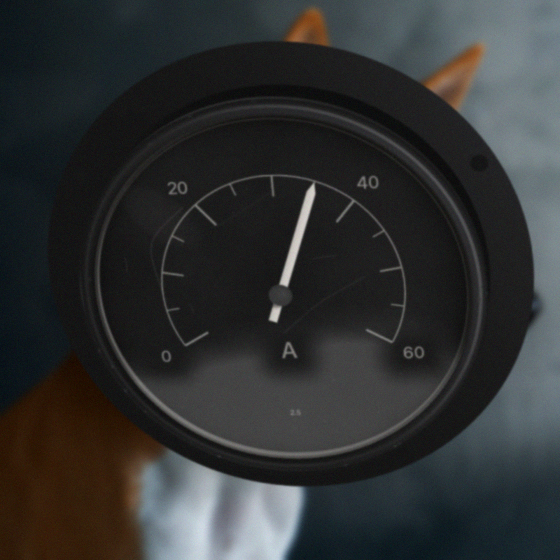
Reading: **35** A
